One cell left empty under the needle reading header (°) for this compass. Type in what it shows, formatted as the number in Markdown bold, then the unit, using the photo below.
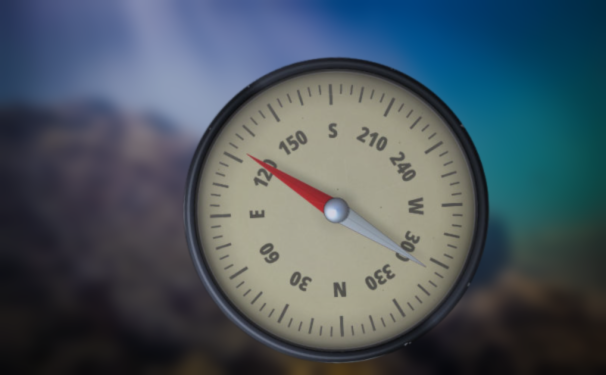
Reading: **125** °
